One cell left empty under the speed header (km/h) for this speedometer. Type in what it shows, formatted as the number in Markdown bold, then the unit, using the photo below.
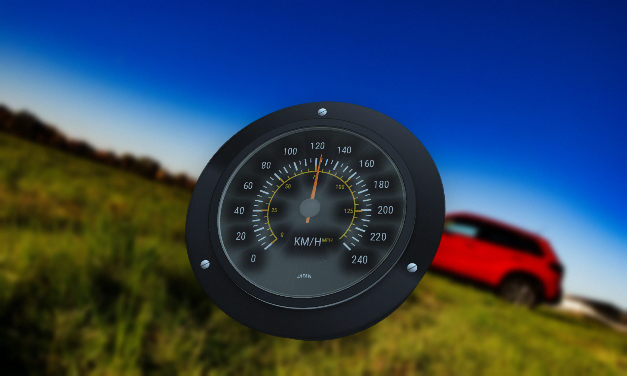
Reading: **125** km/h
